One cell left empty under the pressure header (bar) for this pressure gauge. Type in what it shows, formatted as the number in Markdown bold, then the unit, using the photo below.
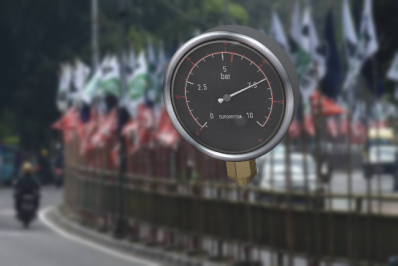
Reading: **7.5** bar
